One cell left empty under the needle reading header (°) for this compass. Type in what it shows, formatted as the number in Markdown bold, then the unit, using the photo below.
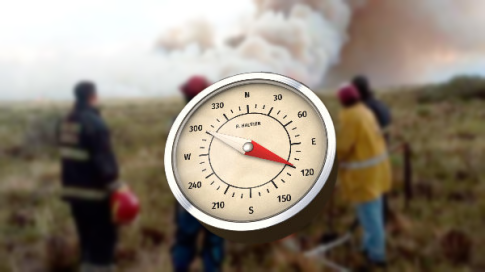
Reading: **120** °
